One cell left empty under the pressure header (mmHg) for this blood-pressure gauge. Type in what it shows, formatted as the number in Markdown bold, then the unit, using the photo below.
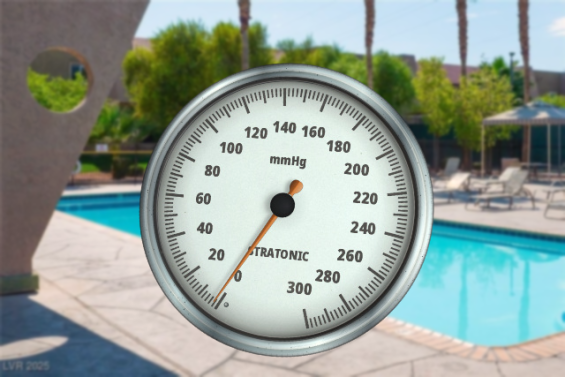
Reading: **2** mmHg
